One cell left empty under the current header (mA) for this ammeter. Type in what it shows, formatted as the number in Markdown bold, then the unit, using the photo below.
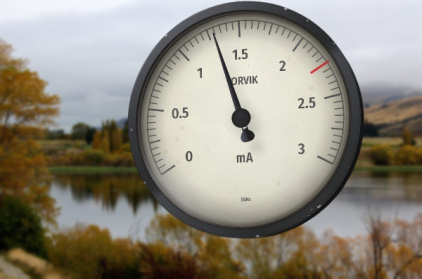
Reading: **1.3** mA
